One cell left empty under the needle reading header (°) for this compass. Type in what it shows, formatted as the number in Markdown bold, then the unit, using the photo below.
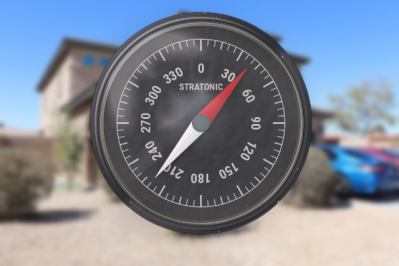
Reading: **40** °
